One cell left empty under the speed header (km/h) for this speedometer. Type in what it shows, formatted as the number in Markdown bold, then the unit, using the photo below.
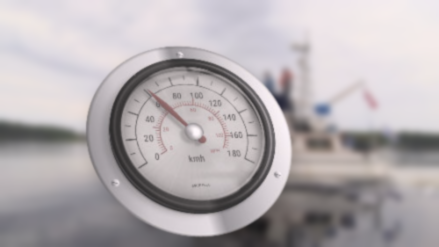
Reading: **60** km/h
